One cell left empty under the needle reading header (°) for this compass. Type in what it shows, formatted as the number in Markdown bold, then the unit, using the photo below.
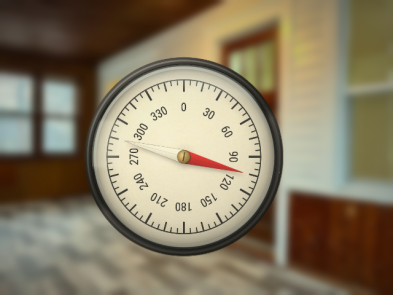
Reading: **105** °
